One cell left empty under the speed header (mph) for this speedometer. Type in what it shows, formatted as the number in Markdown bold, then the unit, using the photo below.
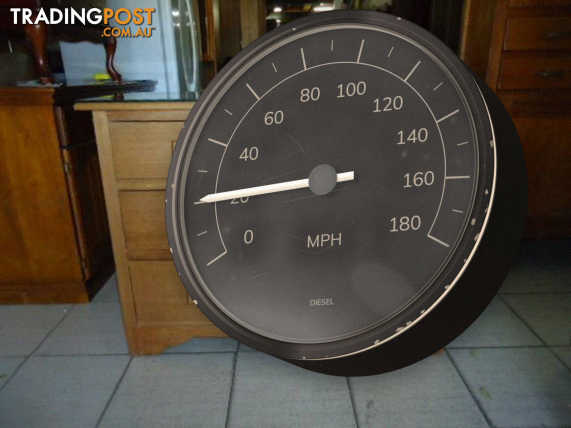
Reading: **20** mph
